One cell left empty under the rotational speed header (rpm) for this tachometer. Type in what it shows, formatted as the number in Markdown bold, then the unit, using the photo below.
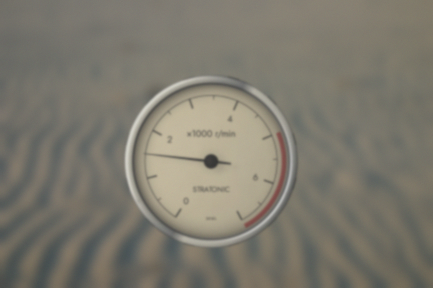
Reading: **1500** rpm
